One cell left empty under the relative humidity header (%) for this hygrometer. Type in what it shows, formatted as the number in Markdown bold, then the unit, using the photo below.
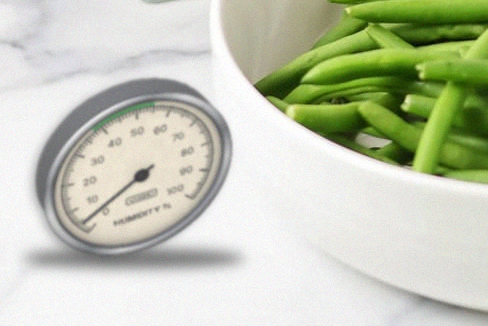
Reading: **5** %
